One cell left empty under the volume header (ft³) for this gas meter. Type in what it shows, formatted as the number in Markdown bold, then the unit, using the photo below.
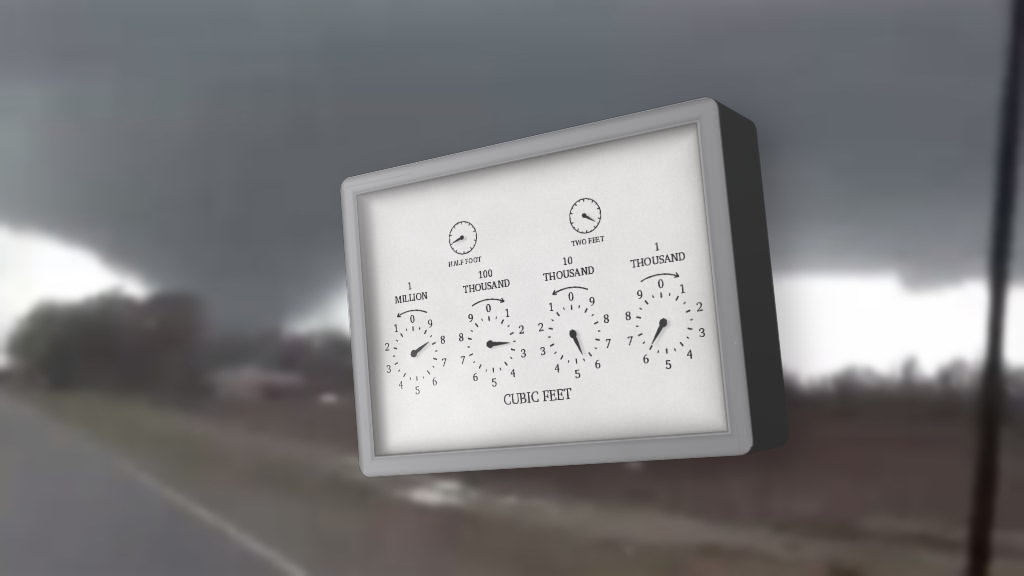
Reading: **825600** ft³
